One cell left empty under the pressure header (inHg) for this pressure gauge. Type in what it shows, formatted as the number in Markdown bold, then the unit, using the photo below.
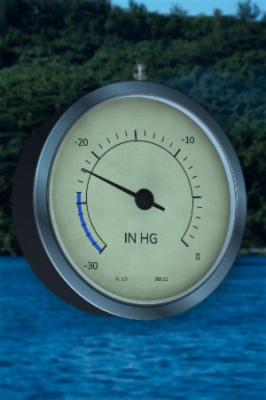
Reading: **-22** inHg
